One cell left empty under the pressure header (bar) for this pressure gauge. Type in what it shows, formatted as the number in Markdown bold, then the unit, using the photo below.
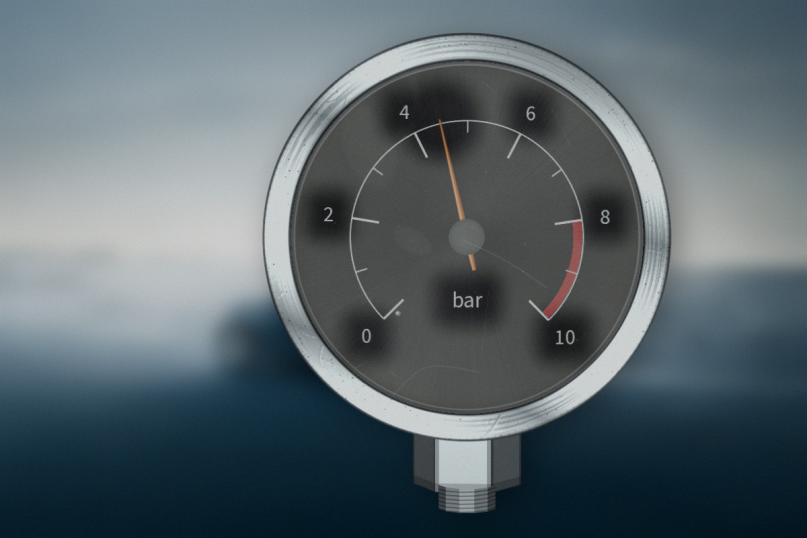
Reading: **4.5** bar
